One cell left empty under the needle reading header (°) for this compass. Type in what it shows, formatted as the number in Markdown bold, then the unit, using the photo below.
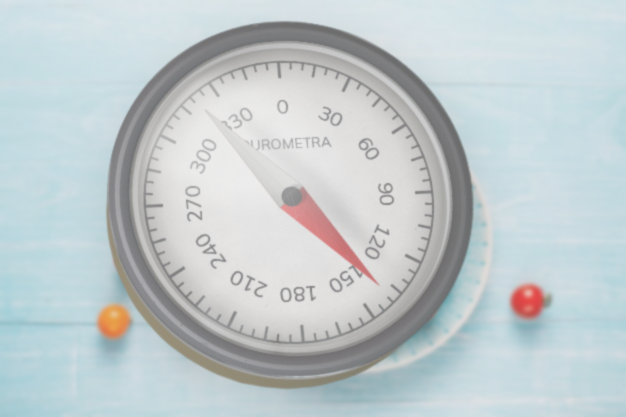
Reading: **140** °
